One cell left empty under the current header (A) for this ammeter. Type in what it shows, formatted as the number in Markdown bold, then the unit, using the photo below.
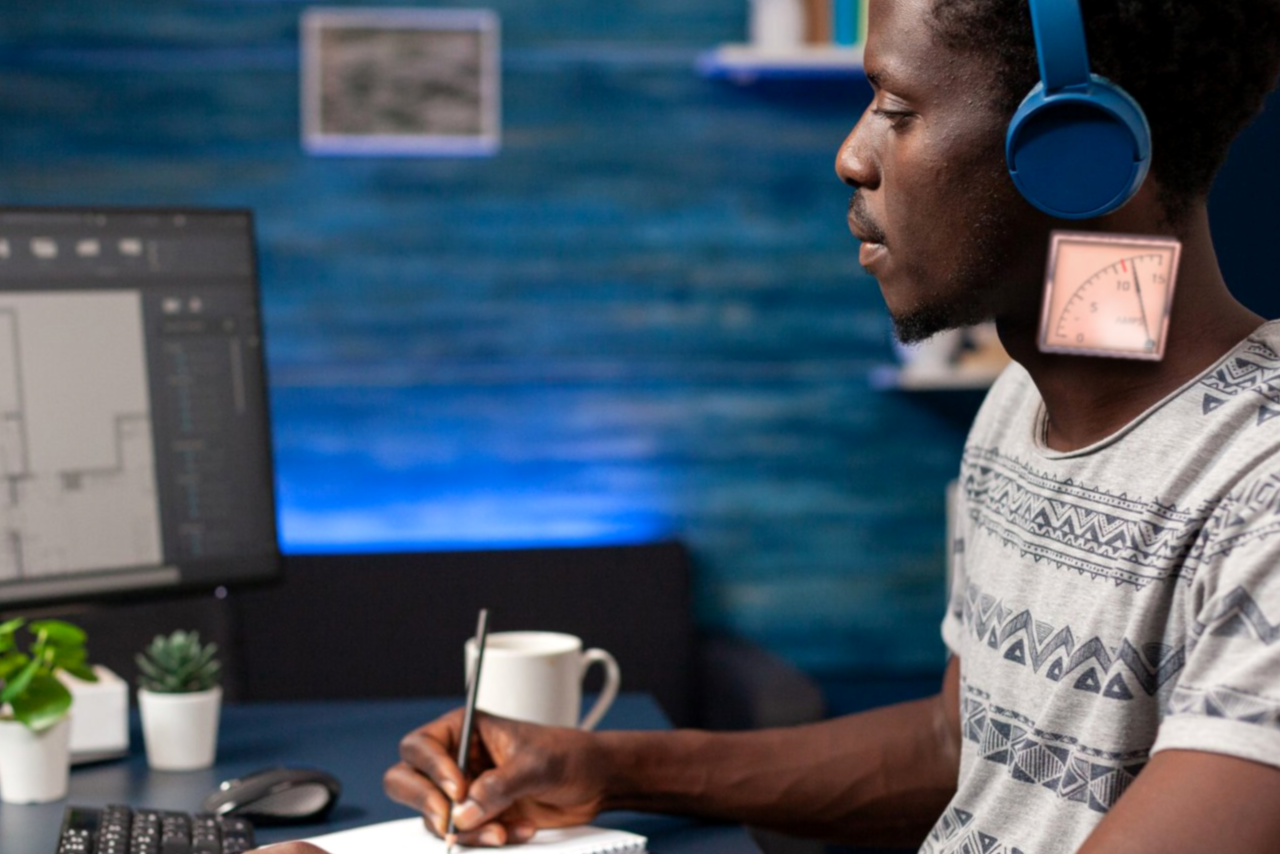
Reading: **12** A
